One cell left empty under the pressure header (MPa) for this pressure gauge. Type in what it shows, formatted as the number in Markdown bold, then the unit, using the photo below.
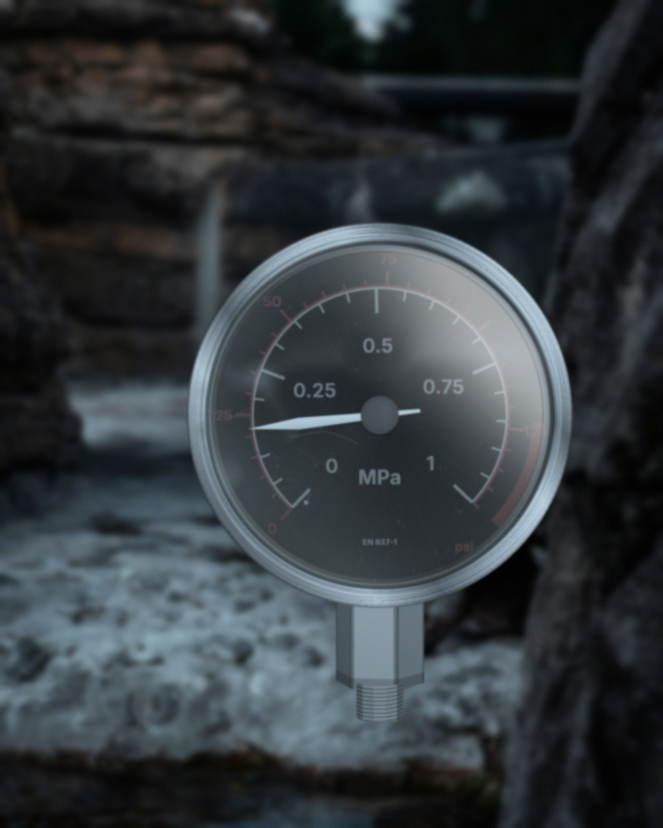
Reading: **0.15** MPa
